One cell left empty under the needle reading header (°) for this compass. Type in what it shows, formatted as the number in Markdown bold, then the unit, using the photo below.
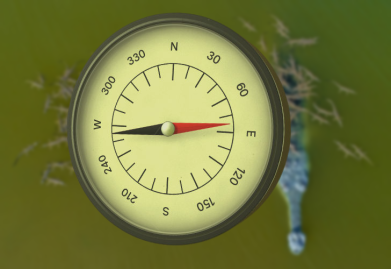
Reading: **82.5** °
